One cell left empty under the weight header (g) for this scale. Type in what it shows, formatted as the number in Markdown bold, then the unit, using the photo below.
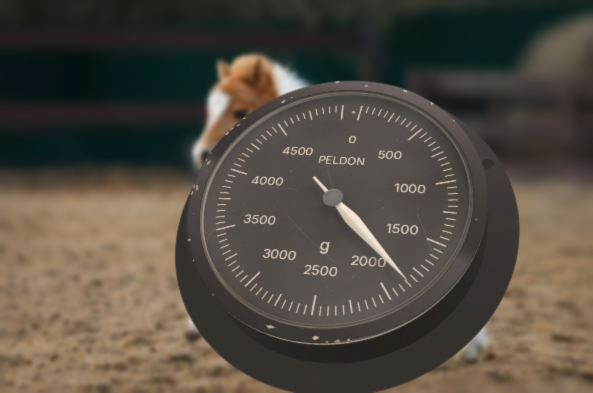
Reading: **1850** g
